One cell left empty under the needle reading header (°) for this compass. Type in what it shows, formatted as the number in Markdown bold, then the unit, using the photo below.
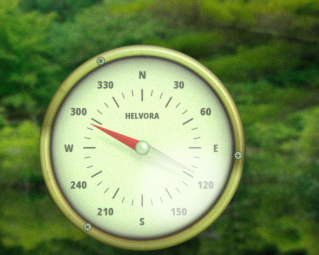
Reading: **295** °
